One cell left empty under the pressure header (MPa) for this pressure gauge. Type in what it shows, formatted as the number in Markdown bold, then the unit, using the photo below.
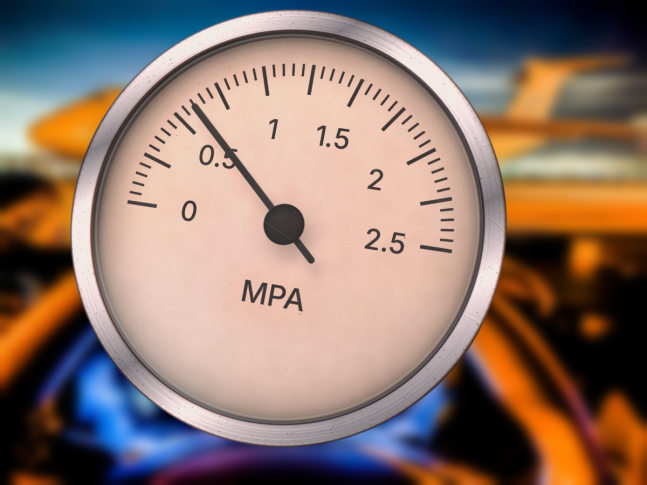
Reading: **0.6** MPa
